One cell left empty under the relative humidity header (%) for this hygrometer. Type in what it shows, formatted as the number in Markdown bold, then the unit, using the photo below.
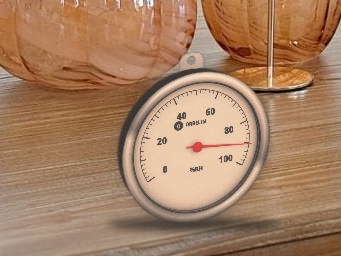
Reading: **90** %
